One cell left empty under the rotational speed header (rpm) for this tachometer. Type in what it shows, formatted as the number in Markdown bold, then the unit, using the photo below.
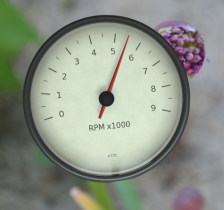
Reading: **5500** rpm
